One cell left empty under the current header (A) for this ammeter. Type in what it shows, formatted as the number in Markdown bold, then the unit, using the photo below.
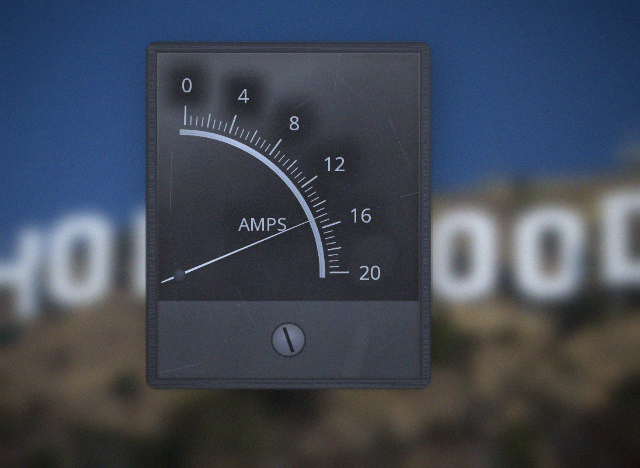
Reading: **15** A
